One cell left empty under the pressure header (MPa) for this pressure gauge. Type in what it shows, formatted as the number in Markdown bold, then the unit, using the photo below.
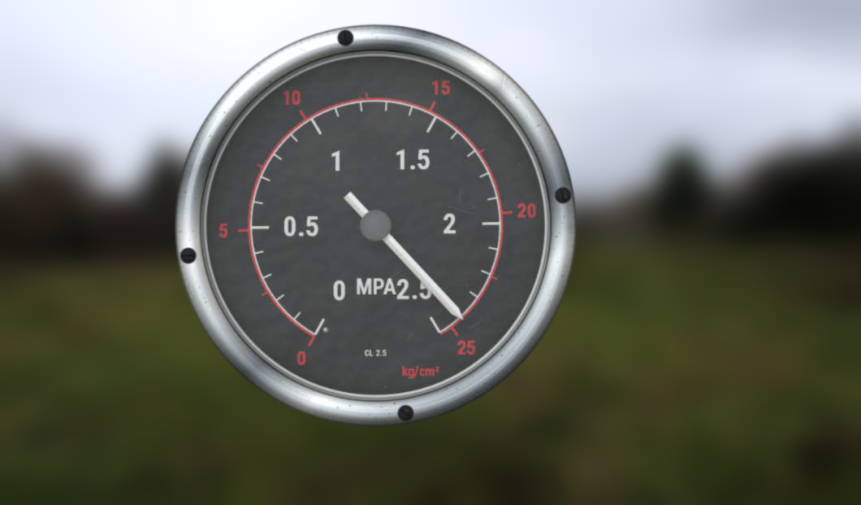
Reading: **2.4** MPa
